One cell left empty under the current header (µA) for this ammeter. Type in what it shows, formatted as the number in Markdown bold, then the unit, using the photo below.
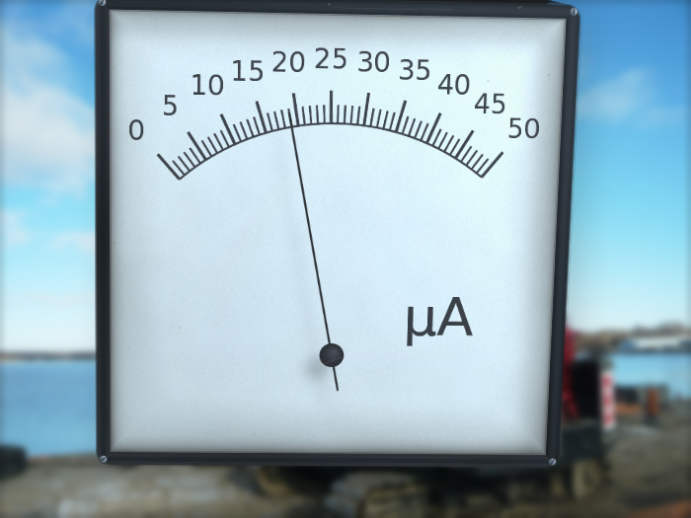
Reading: **19** µA
